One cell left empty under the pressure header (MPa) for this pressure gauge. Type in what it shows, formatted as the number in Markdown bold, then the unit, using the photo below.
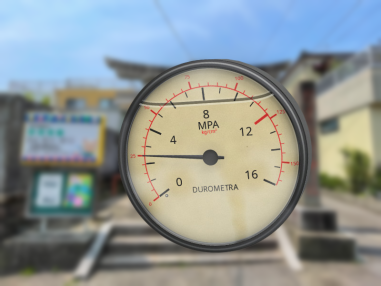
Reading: **2.5** MPa
